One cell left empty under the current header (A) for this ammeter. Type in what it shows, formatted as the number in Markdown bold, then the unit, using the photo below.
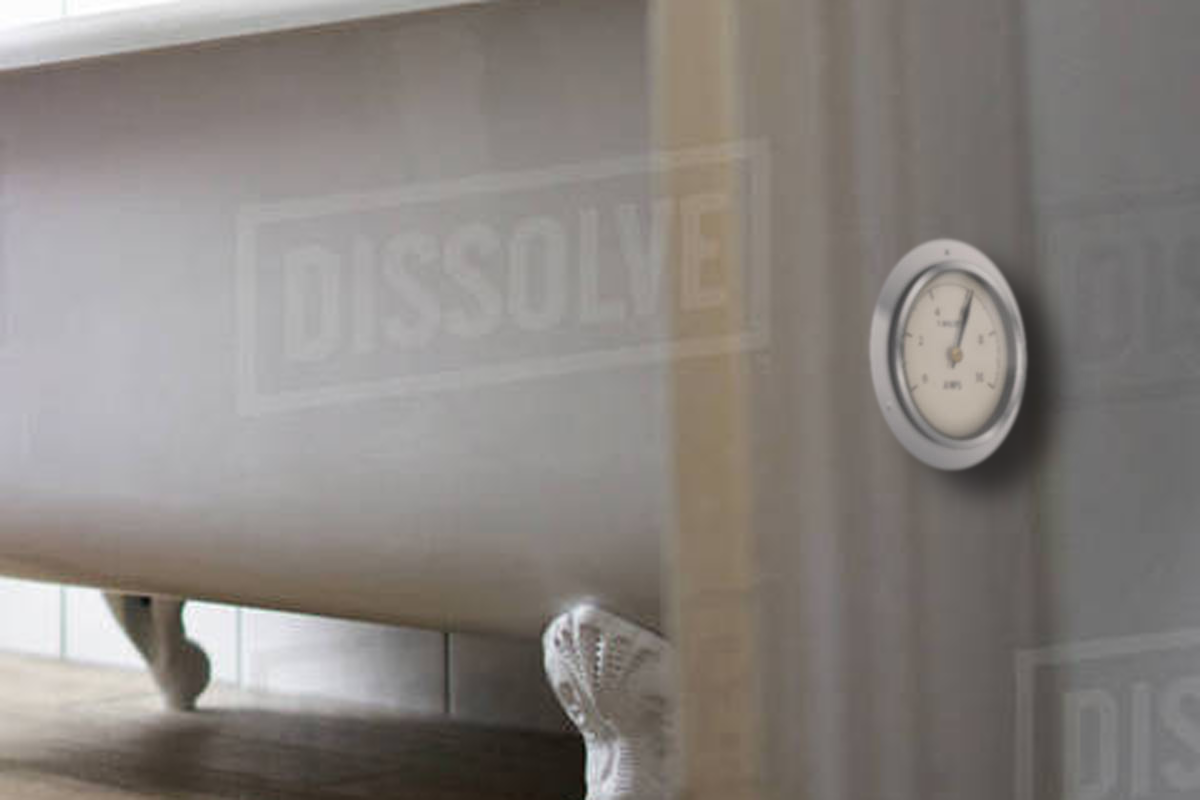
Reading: **6** A
